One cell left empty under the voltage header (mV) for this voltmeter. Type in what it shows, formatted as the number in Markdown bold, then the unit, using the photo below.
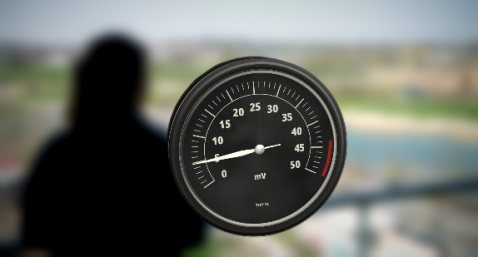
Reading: **5** mV
